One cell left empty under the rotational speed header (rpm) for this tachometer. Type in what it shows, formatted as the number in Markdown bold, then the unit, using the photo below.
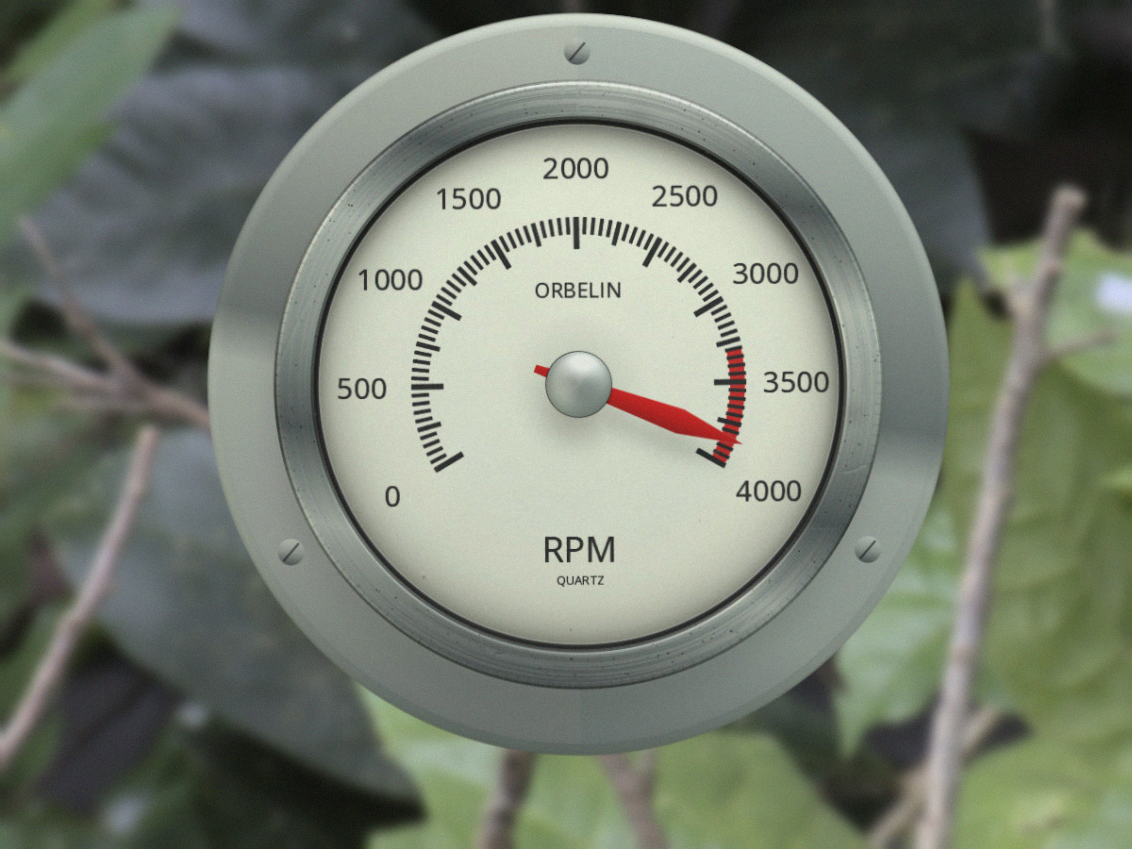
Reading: **3850** rpm
